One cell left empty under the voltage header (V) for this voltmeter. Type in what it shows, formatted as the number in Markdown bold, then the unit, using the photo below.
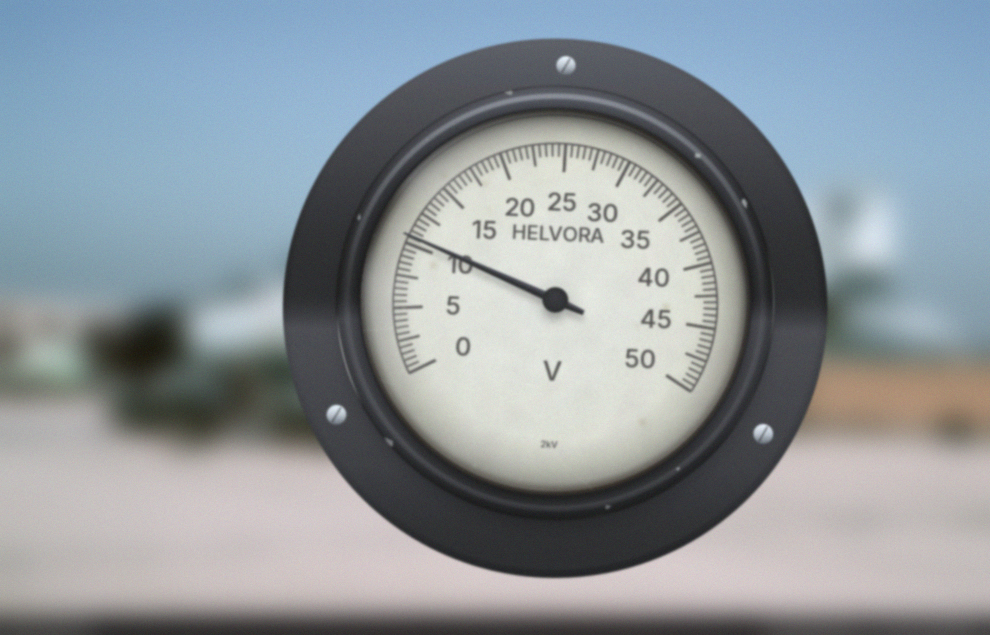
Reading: **10.5** V
